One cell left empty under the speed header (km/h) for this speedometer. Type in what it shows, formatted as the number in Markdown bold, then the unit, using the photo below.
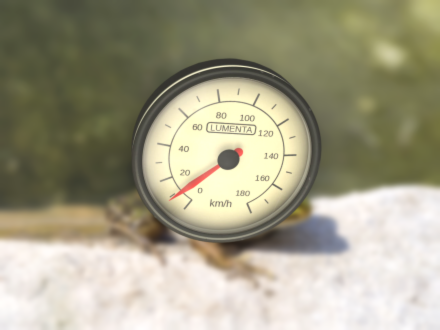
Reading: **10** km/h
